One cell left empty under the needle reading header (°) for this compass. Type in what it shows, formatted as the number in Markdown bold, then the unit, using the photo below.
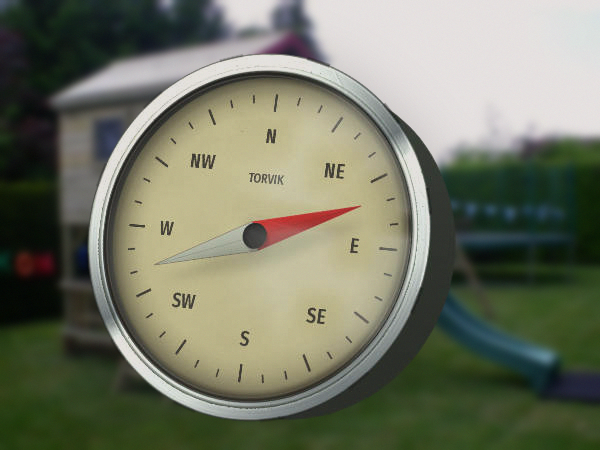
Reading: **70** °
